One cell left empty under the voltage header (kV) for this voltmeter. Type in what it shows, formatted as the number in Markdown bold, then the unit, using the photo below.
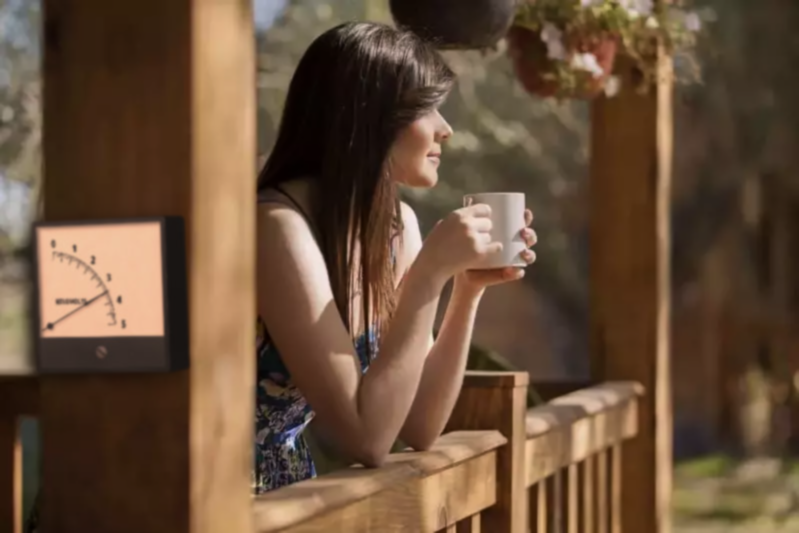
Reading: **3.5** kV
